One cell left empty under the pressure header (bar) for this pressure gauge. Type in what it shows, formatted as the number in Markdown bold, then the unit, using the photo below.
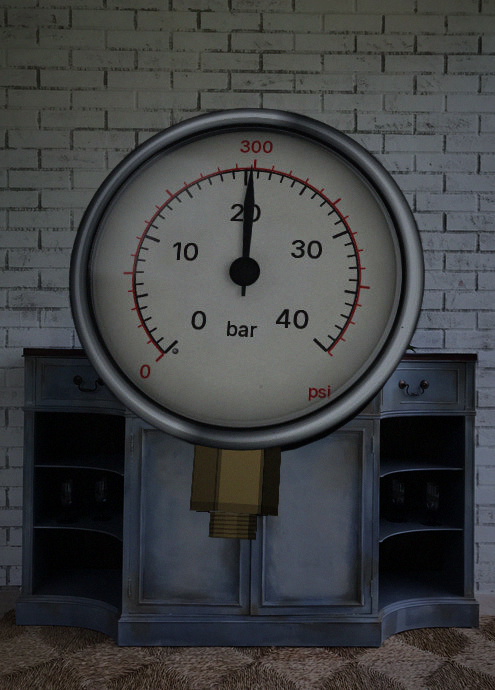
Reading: **20.5** bar
